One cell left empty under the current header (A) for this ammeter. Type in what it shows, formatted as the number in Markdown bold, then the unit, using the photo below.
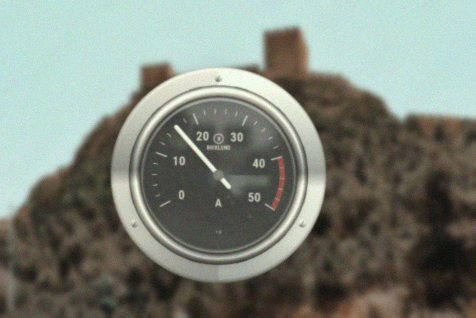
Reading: **16** A
